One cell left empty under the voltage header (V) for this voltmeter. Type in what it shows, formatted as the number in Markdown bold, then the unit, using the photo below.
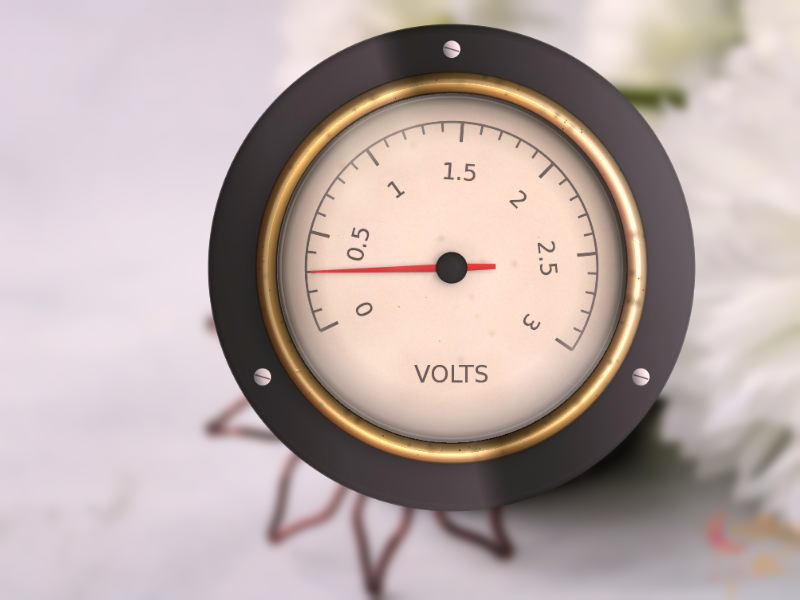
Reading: **0.3** V
